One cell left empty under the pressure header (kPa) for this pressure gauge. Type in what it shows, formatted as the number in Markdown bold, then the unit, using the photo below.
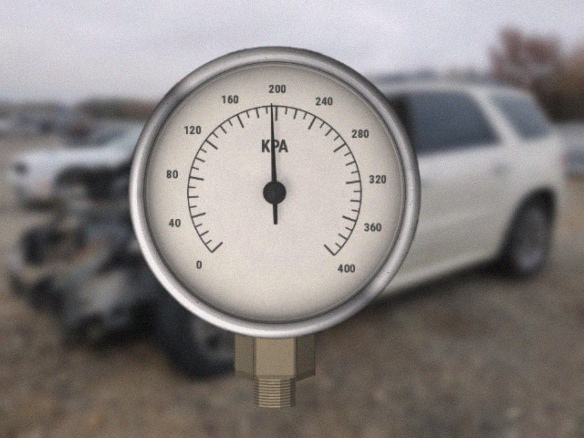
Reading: **195** kPa
